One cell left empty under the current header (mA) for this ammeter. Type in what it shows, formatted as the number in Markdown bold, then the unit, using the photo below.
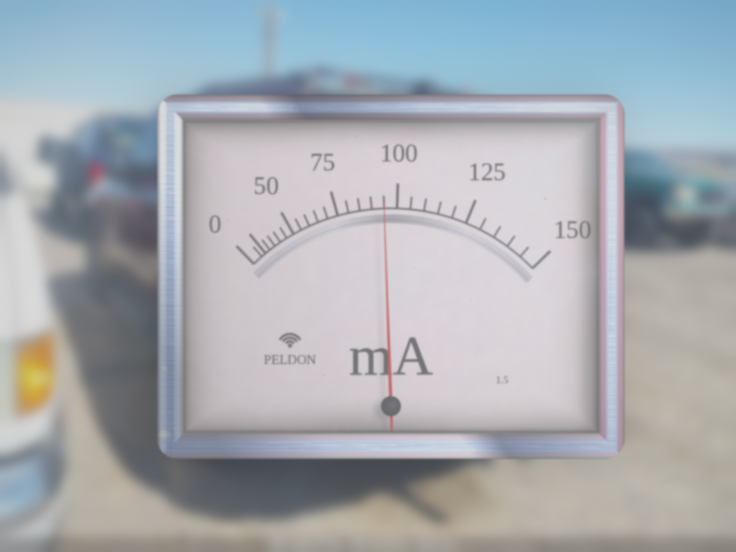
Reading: **95** mA
